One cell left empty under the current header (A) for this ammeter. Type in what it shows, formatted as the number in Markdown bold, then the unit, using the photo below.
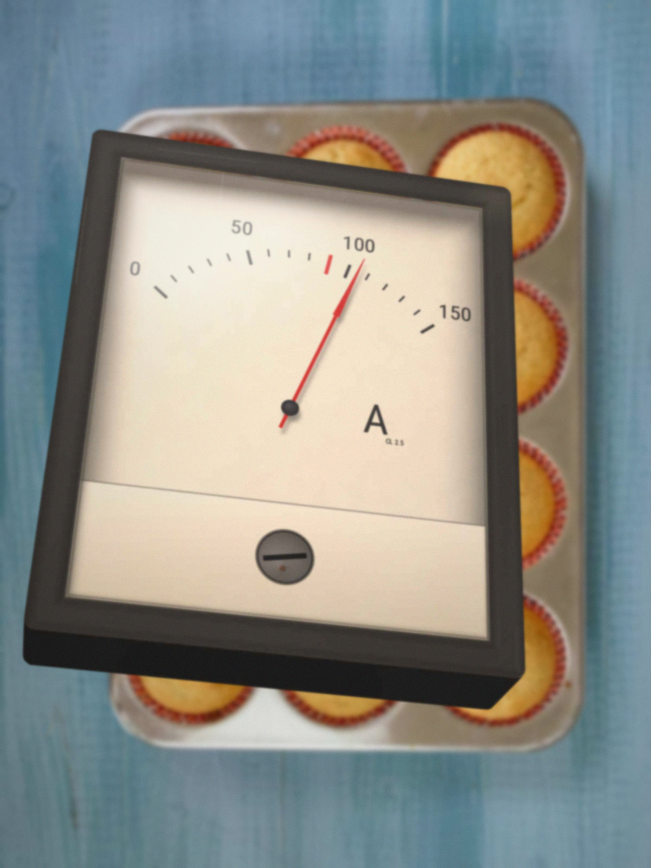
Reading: **105** A
